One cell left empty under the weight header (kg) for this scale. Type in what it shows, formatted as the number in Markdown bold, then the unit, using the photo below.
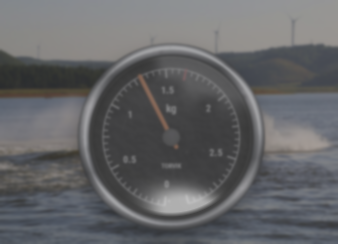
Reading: **1.3** kg
